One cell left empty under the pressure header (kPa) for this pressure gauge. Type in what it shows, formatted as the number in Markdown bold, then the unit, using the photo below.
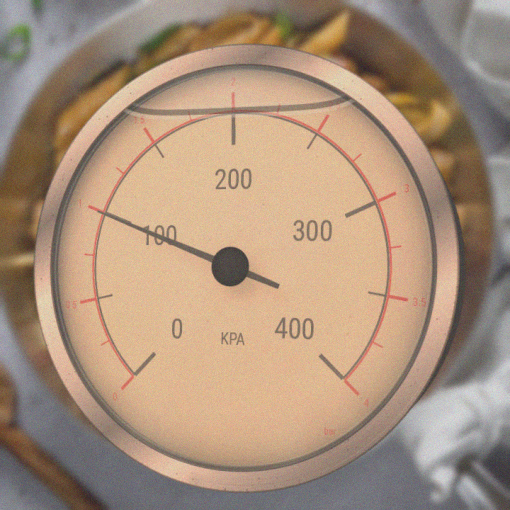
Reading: **100** kPa
